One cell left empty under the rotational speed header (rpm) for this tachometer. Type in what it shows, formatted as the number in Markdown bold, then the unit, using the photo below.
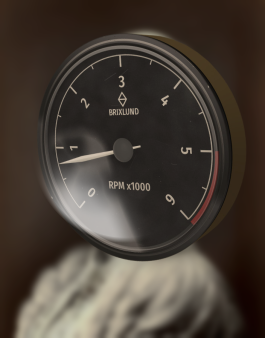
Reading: **750** rpm
